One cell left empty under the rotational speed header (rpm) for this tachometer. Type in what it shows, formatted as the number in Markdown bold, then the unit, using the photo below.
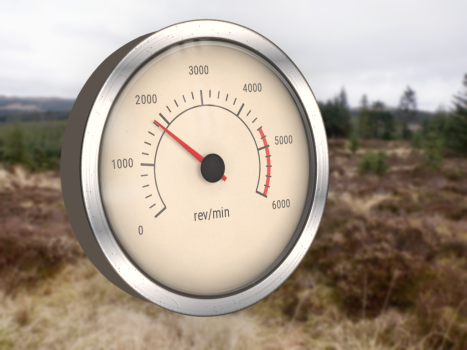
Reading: **1800** rpm
